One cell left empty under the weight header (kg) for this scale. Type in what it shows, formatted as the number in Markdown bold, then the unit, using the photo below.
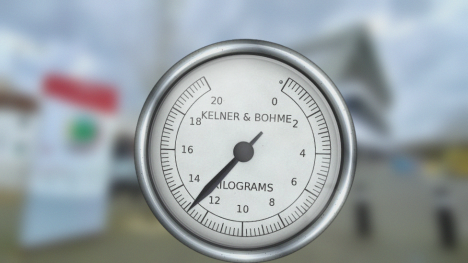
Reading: **12.8** kg
